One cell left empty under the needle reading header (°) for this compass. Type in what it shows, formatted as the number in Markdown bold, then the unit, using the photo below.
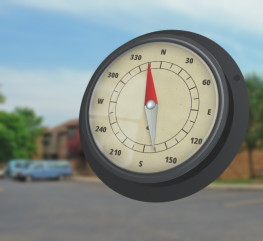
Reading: **345** °
